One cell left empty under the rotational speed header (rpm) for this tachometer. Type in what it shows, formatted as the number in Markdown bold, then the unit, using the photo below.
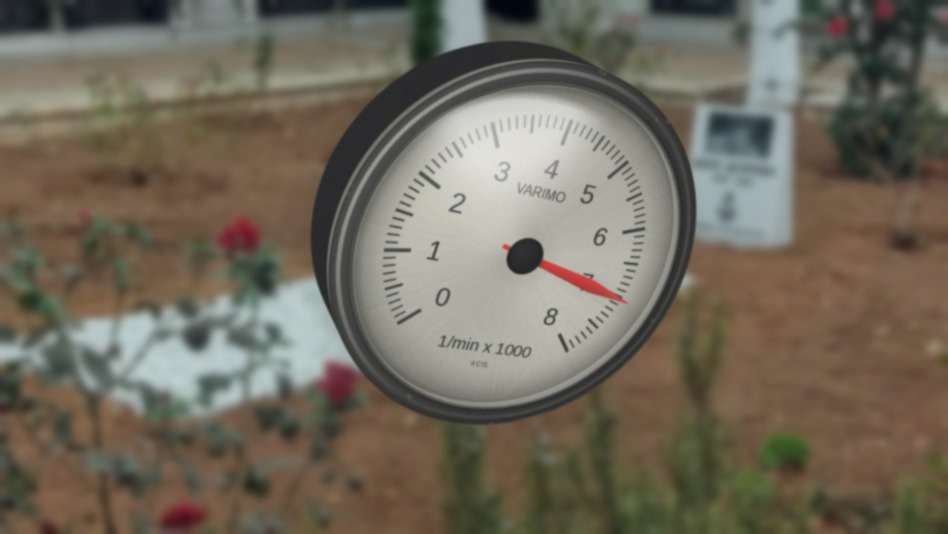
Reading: **7000** rpm
